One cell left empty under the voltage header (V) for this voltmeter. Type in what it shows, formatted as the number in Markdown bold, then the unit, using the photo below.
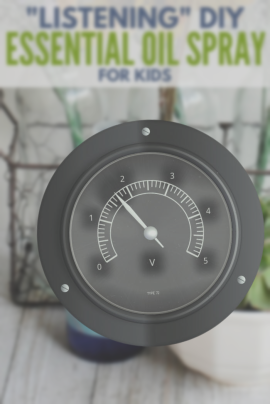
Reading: **1.7** V
